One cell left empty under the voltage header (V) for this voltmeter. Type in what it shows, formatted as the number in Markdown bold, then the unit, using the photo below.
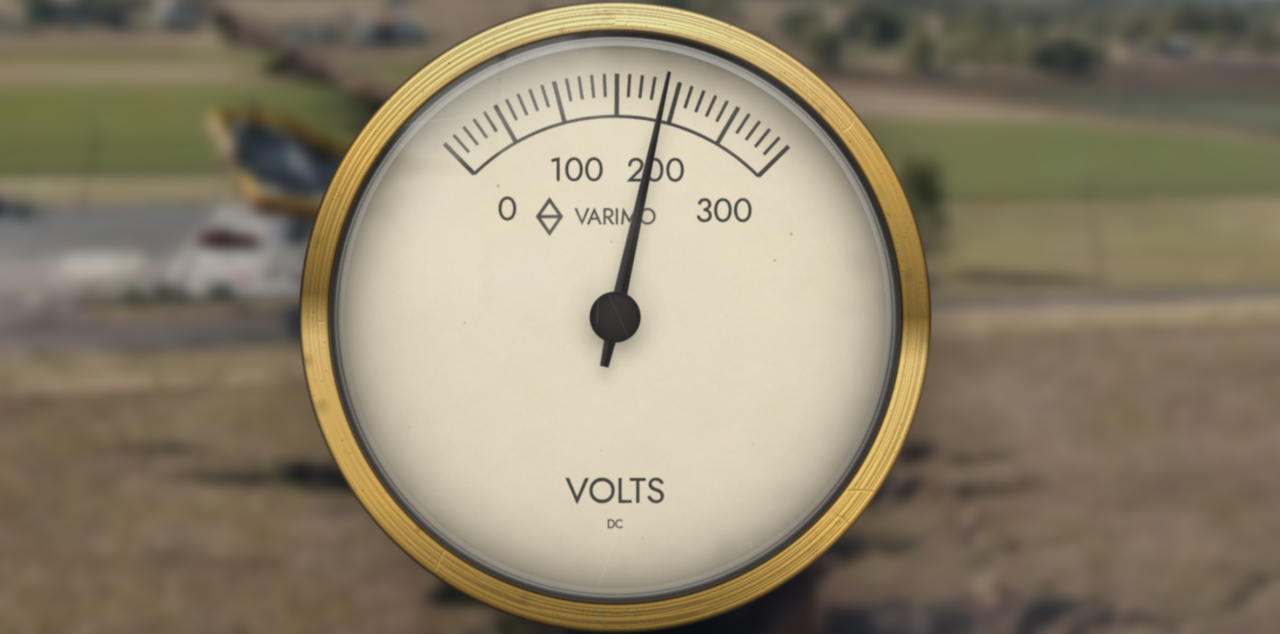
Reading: **190** V
